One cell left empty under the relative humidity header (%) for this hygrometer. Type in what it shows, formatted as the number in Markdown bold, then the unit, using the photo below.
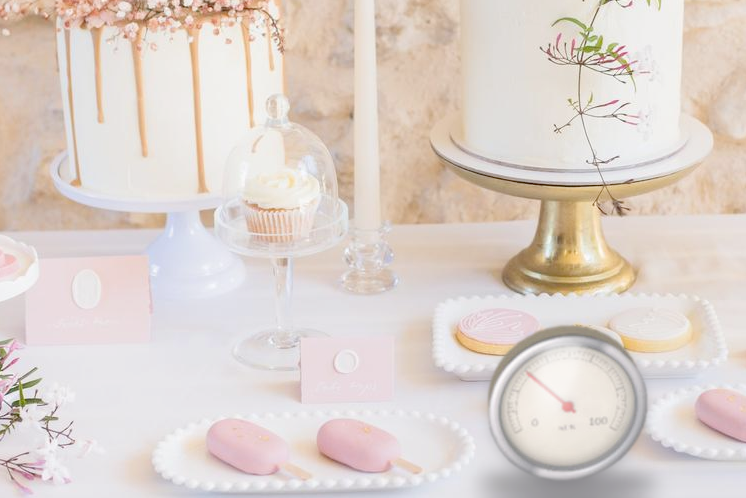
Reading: **30** %
